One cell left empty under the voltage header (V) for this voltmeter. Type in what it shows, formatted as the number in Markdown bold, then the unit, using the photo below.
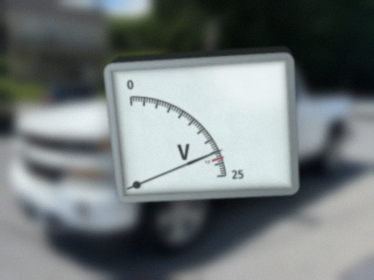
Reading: **20** V
